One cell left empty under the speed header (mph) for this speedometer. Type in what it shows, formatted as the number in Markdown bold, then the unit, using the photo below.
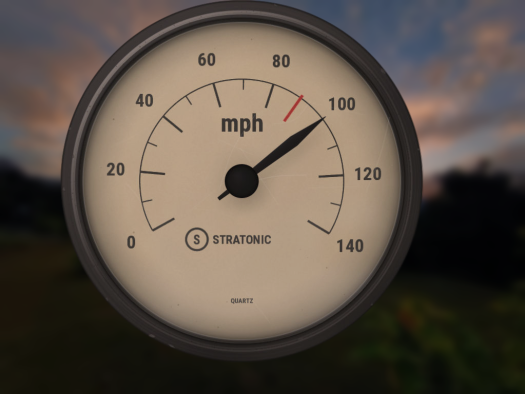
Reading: **100** mph
